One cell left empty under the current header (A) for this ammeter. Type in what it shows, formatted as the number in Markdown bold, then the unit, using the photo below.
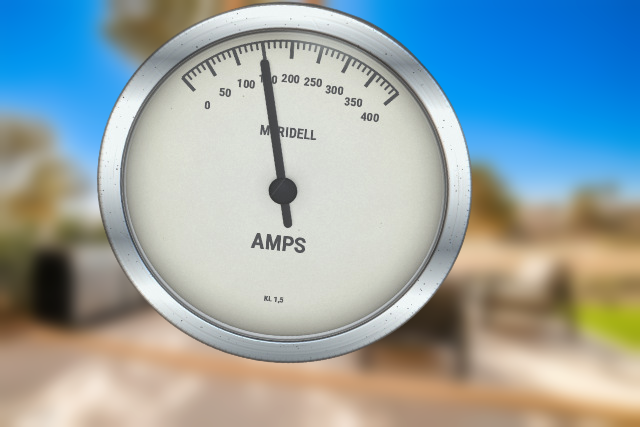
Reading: **150** A
